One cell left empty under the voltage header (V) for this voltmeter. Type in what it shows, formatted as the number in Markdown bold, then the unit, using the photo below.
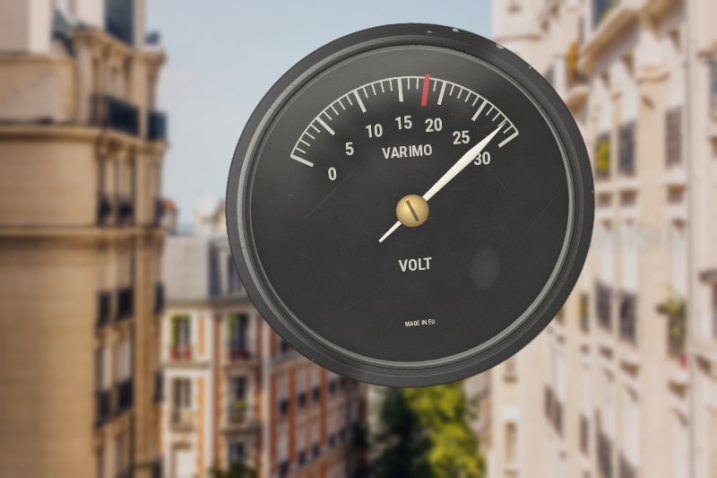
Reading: **28** V
